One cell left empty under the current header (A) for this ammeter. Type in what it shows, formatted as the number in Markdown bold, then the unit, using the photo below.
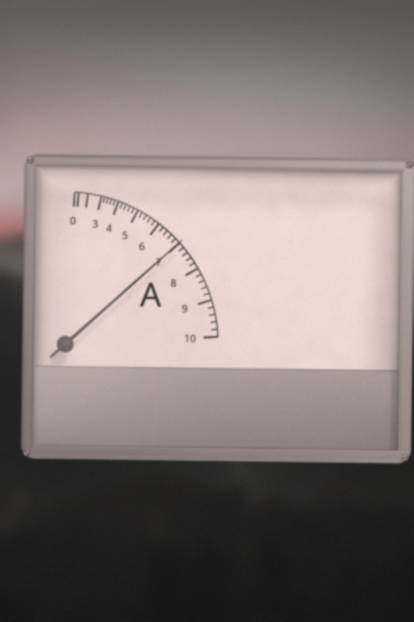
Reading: **7** A
